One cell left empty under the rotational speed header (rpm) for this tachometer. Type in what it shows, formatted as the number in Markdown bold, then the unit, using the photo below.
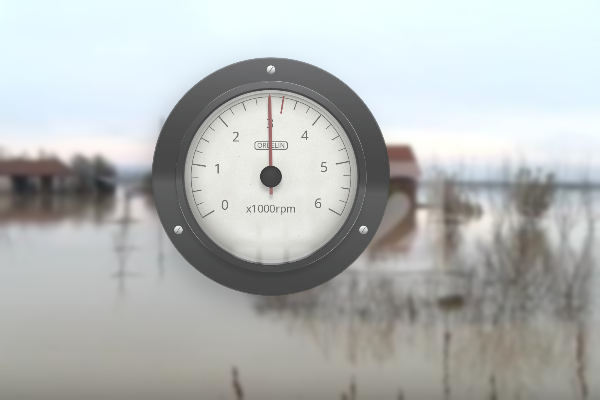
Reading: **3000** rpm
